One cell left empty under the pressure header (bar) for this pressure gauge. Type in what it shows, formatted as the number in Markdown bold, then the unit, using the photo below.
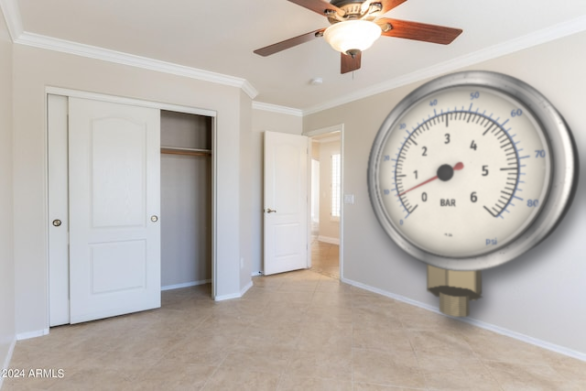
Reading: **0.5** bar
